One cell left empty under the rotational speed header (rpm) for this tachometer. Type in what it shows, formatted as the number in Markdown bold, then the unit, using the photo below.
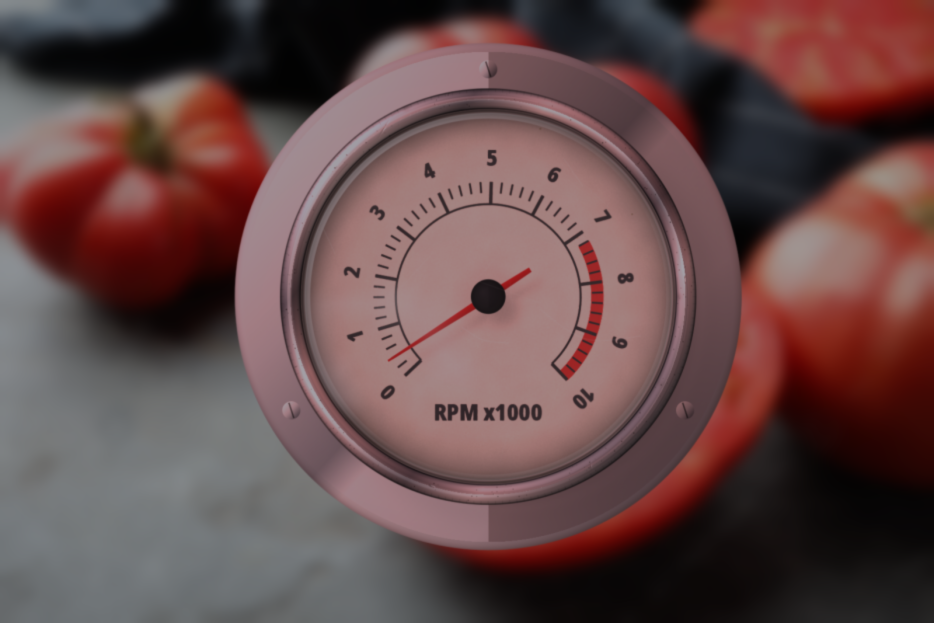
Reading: **400** rpm
